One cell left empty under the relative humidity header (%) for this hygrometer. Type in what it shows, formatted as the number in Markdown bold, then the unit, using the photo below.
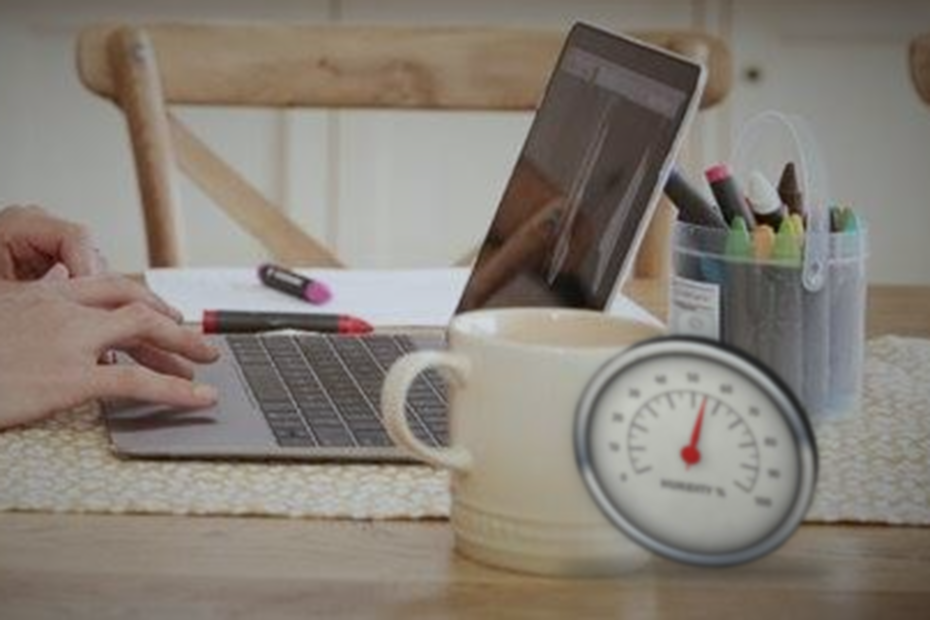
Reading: **55** %
